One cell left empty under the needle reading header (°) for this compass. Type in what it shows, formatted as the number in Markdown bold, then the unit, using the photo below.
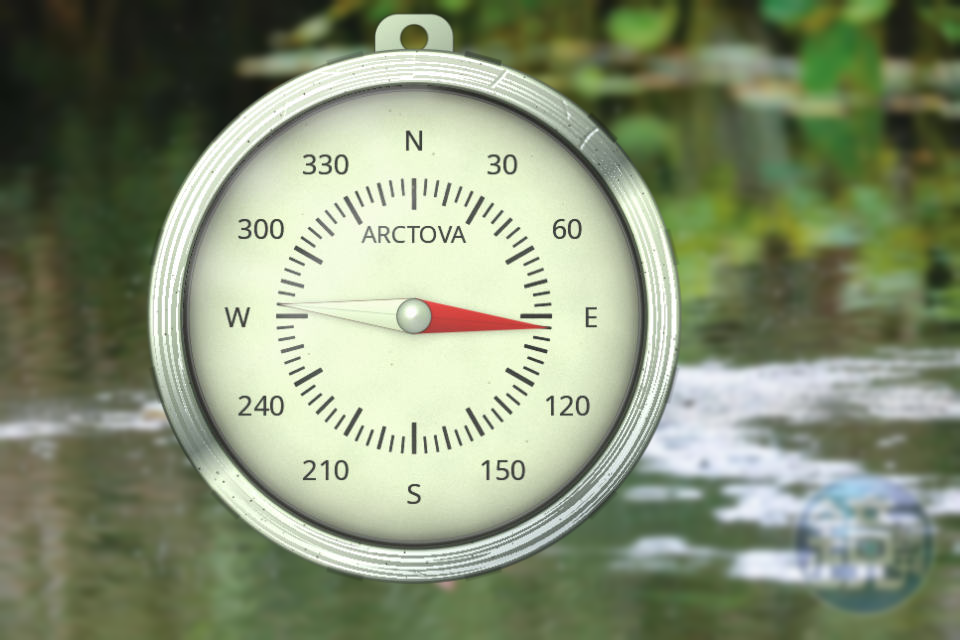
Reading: **95** °
